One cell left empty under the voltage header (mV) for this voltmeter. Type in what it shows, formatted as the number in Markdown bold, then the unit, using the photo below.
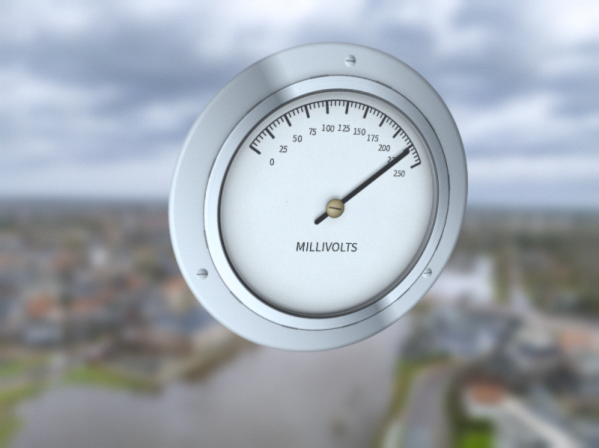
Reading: **225** mV
